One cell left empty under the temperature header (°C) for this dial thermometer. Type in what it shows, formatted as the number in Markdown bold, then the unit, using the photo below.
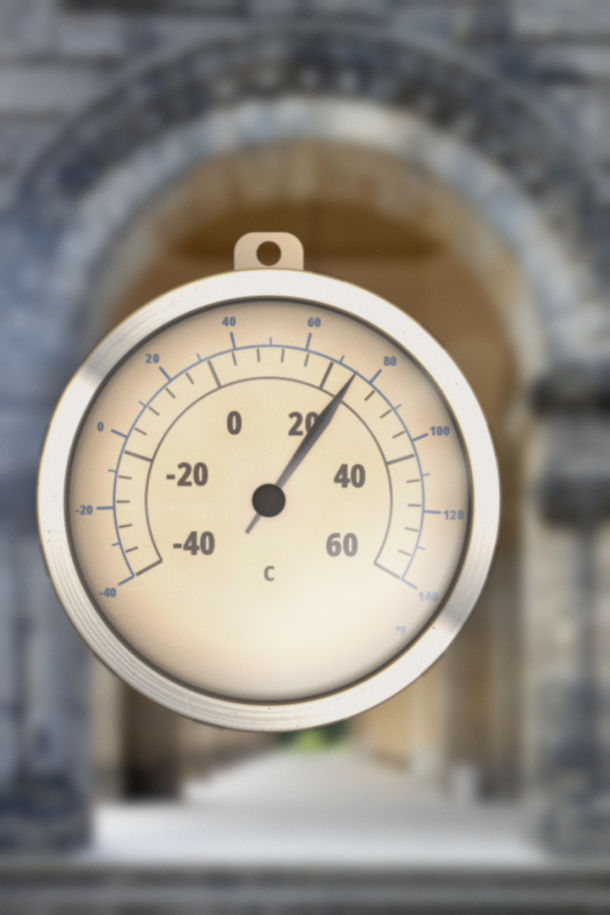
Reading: **24** °C
